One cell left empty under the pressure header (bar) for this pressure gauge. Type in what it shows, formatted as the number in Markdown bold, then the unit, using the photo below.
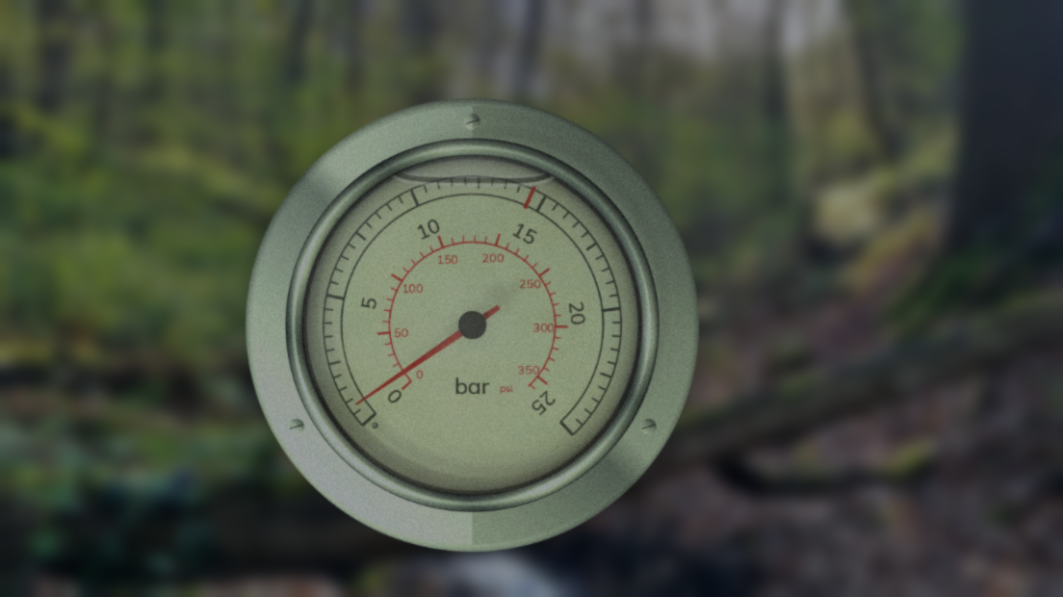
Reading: **0.75** bar
